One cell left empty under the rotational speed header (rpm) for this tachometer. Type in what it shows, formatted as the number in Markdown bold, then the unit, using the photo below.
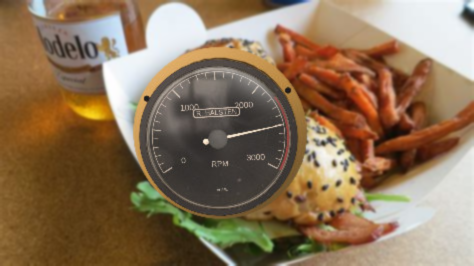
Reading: **2500** rpm
